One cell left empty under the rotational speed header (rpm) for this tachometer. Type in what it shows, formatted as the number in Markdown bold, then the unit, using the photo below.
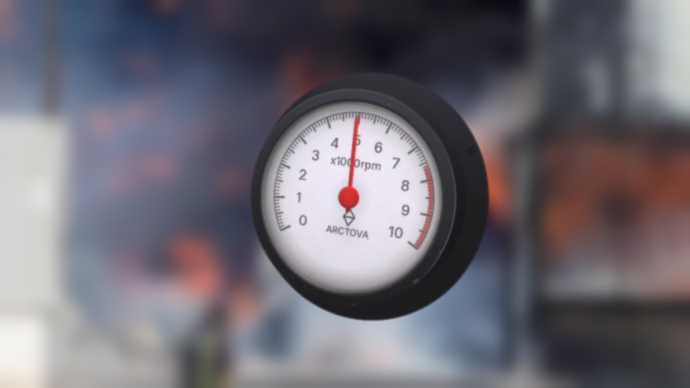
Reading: **5000** rpm
